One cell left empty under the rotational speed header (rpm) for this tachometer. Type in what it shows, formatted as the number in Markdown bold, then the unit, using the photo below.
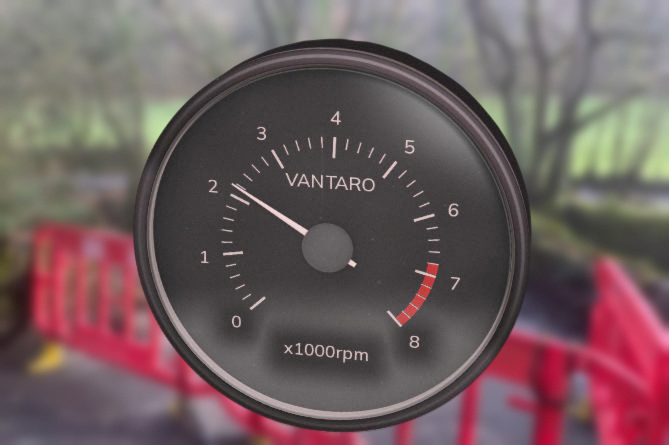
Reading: **2200** rpm
